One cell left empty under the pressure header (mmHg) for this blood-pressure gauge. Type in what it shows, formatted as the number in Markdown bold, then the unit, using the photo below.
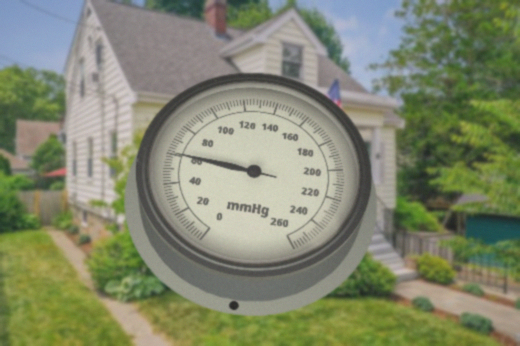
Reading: **60** mmHg
